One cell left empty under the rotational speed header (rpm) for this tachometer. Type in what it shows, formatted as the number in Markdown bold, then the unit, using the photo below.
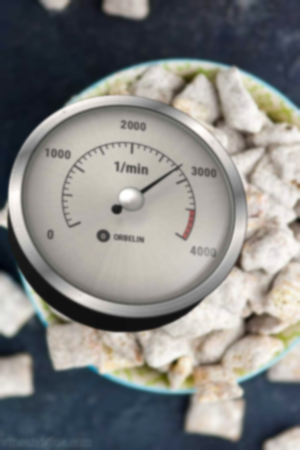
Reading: **2800** rpm
